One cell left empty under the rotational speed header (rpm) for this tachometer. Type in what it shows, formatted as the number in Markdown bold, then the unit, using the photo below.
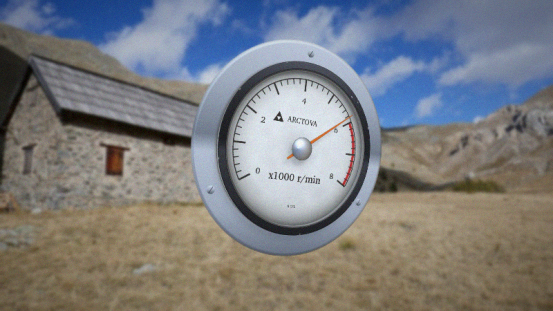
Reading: **5800** rpm
